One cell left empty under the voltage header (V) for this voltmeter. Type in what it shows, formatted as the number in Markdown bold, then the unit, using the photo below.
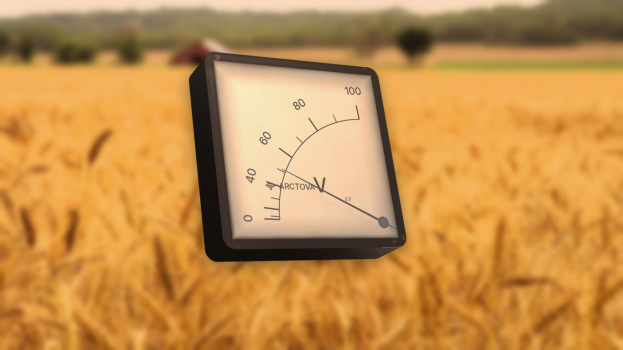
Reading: **50** V
